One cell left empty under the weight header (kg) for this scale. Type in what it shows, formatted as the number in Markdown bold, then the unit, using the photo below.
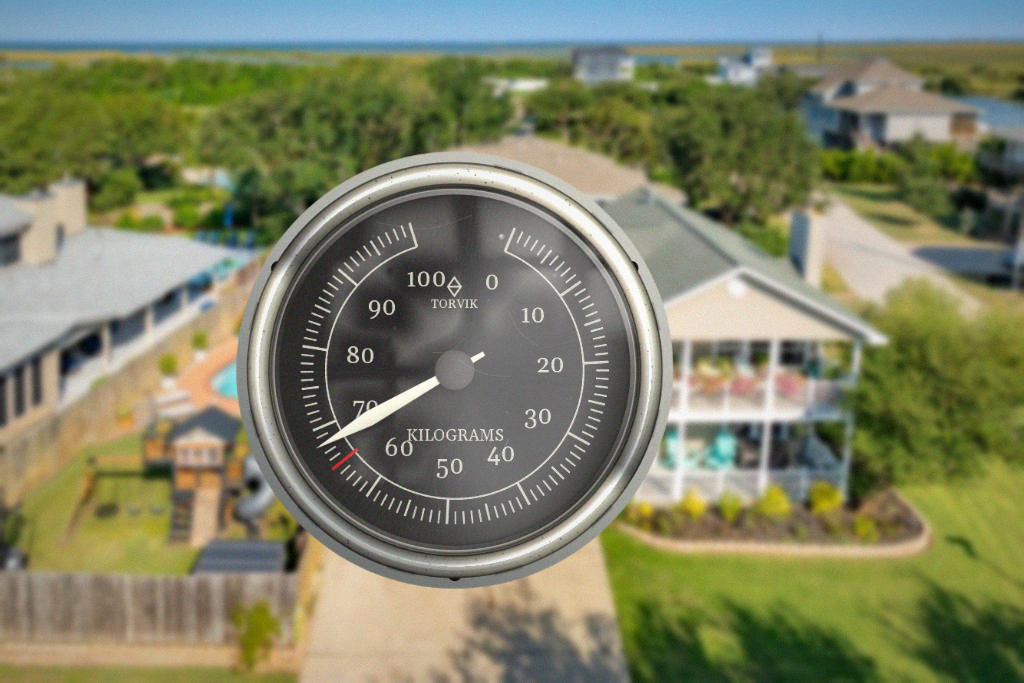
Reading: **68** kg
